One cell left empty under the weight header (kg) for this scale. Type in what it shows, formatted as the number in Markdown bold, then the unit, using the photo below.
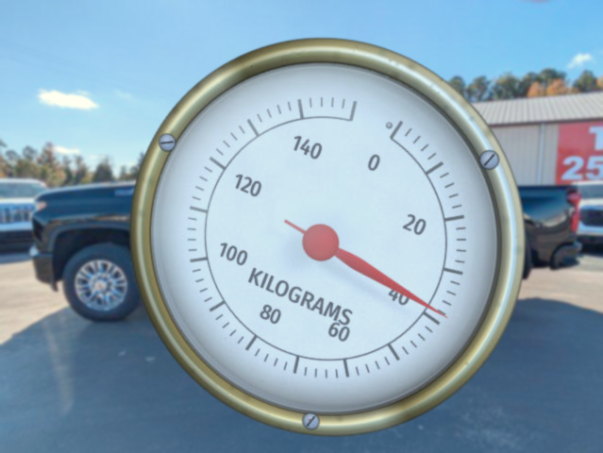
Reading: **38** kg
